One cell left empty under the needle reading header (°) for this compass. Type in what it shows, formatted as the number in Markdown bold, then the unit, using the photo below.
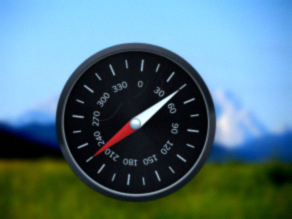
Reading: **225** °
